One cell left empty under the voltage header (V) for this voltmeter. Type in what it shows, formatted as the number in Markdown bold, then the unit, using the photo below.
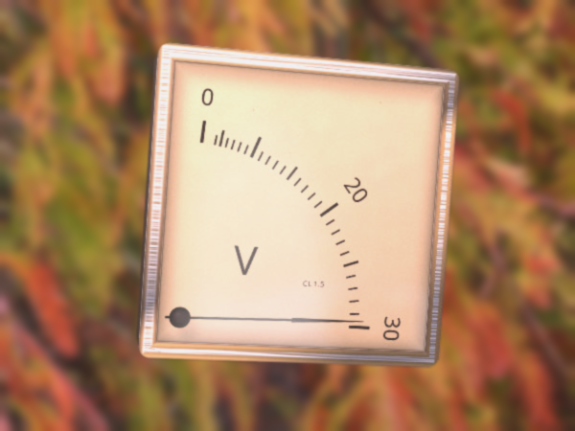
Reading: **29.5** V
